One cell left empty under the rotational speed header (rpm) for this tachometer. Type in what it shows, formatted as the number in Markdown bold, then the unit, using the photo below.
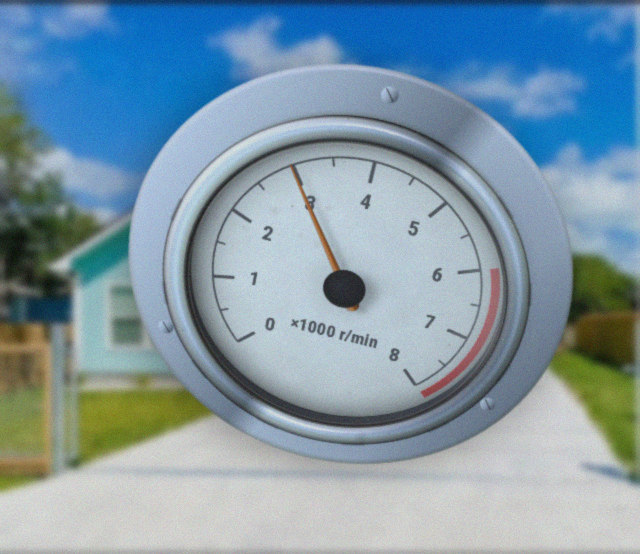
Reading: **3000** rpm
